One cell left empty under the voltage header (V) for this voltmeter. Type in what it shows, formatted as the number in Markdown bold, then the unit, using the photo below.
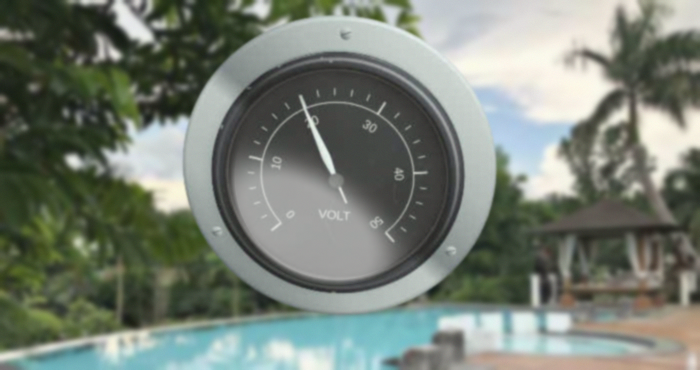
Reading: **20** V
